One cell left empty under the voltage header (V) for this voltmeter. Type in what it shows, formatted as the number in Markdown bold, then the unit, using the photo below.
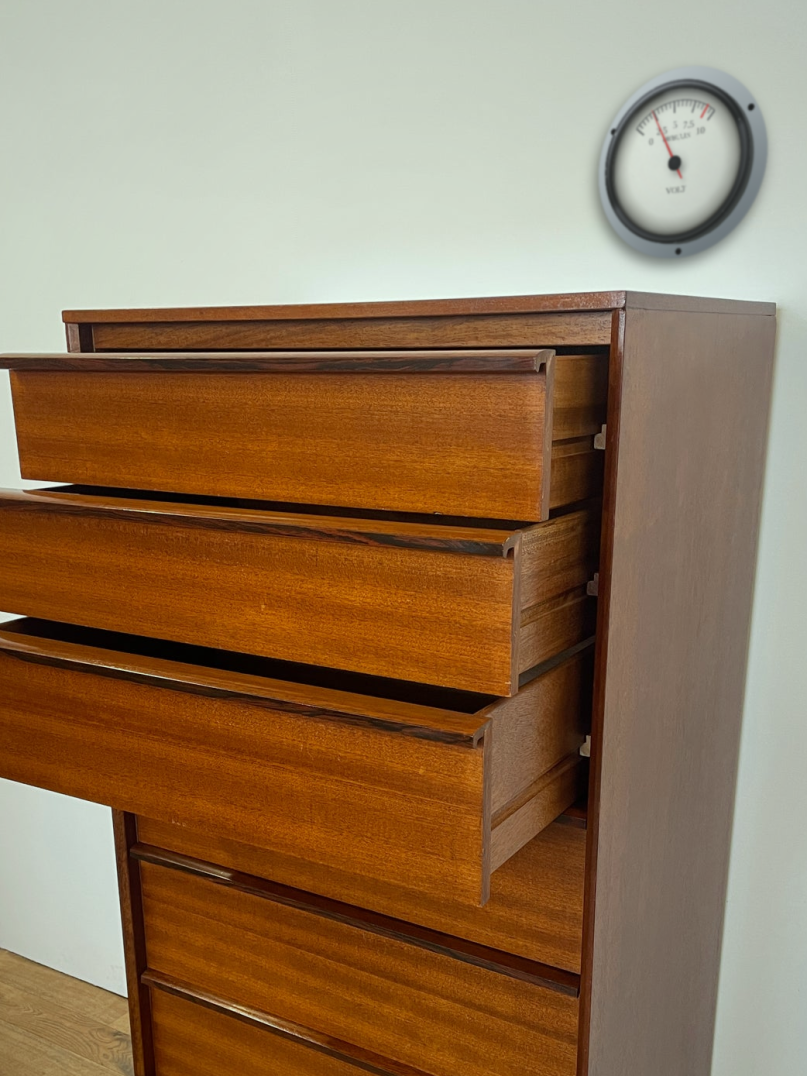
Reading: **2.5** V
